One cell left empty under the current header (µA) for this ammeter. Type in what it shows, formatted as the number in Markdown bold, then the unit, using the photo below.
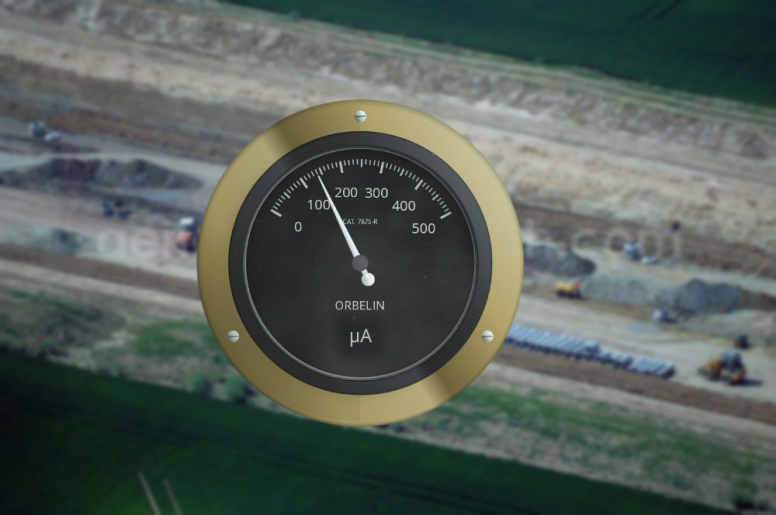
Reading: **140** µA
